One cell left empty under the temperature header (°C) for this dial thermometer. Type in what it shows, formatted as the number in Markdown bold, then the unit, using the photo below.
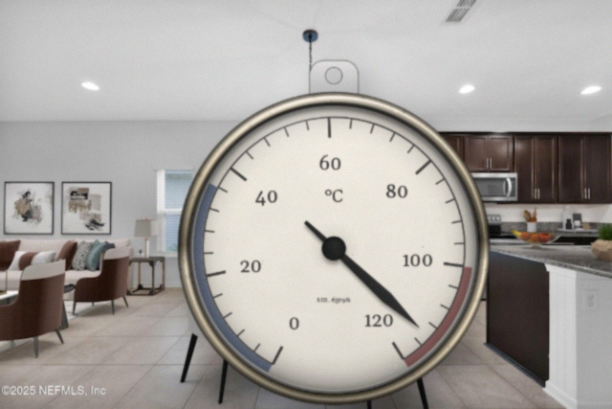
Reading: **114** °C
